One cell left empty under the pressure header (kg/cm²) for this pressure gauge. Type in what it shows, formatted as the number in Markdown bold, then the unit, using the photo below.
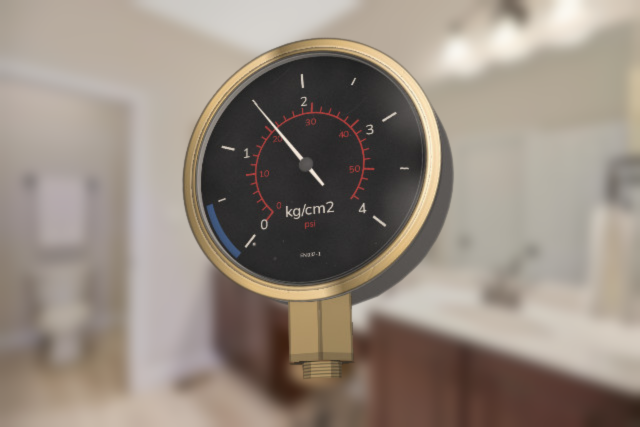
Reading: **1.5** kg/cm²
